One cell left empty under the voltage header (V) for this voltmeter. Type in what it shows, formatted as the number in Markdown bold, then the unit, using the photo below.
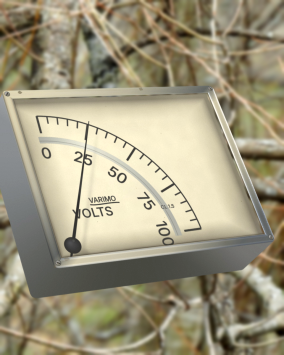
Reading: **25** V
